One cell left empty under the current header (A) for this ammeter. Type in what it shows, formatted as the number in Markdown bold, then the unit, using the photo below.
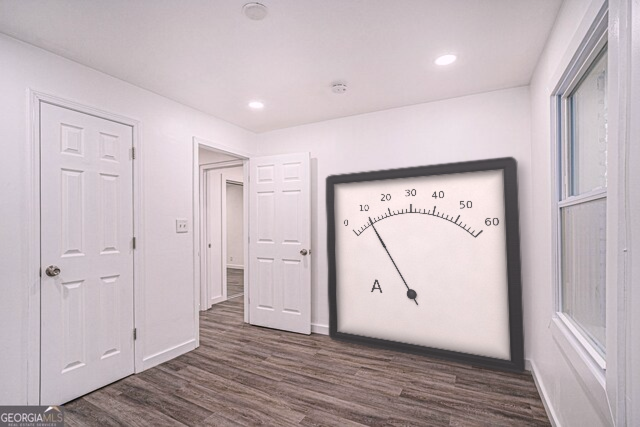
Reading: **10** A
